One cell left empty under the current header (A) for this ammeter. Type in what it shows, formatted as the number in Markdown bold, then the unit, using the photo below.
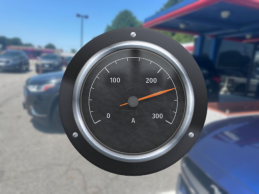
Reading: **240** A
